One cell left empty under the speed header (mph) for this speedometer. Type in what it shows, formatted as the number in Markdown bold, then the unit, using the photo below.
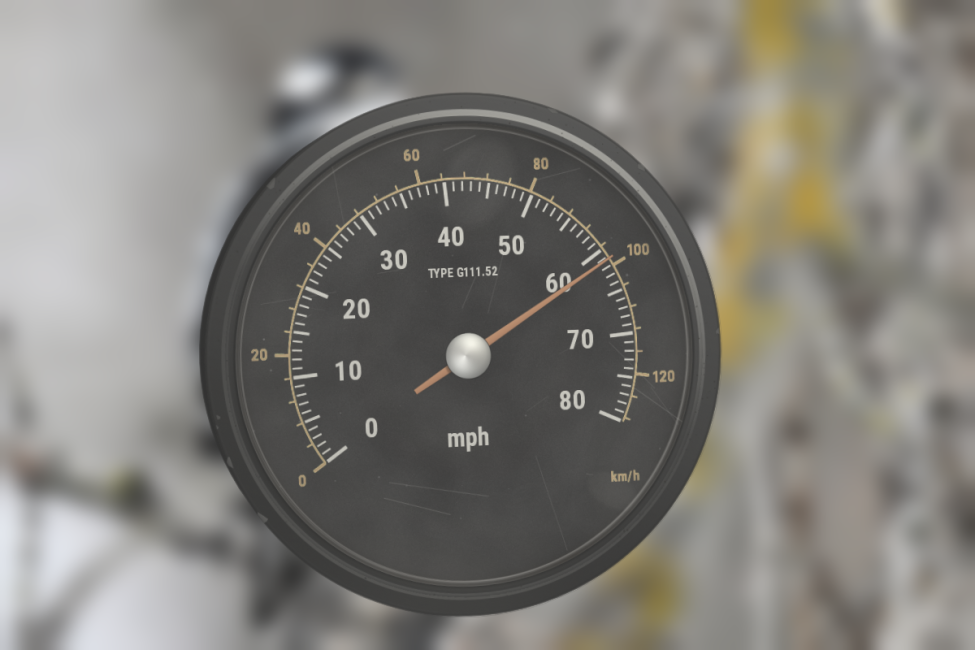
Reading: **61** mph
